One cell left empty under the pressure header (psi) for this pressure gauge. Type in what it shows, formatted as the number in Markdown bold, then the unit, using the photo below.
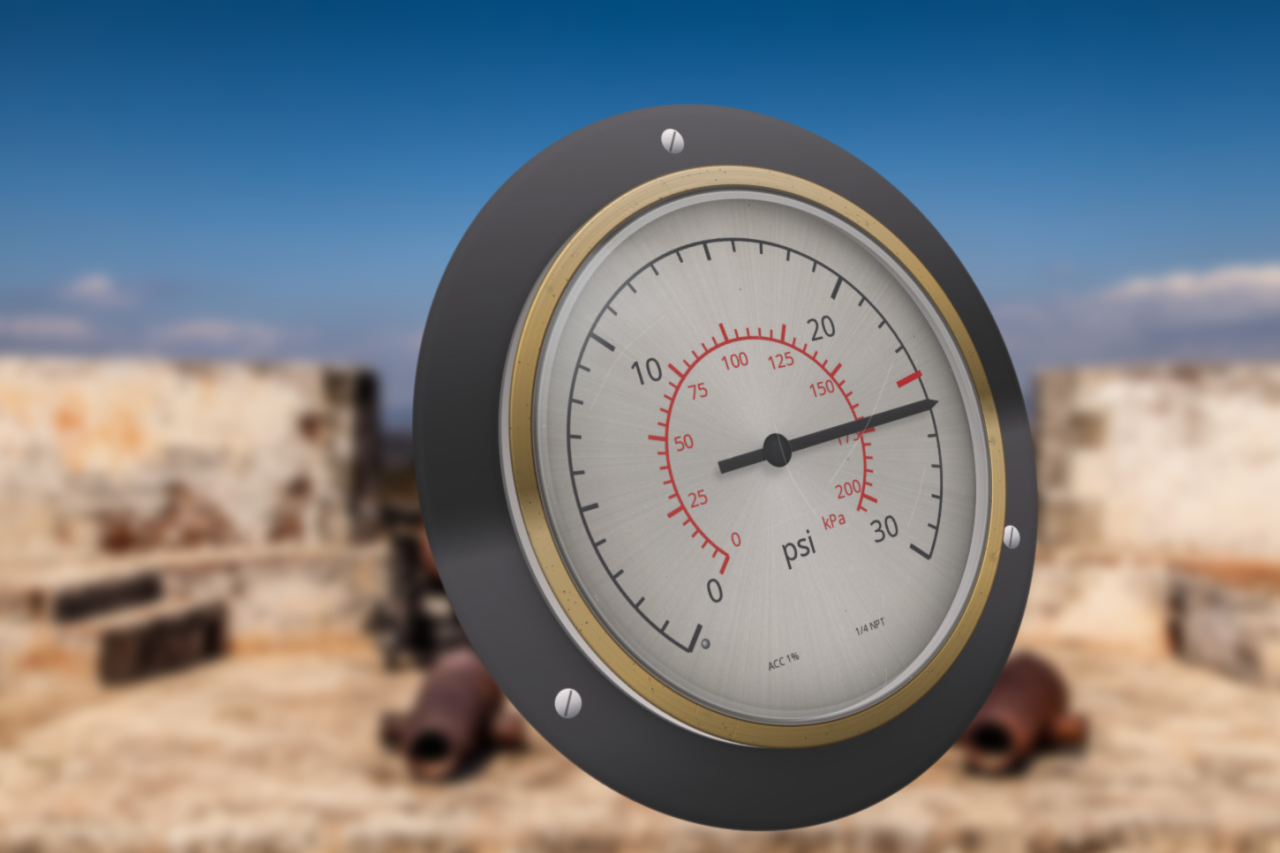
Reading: **25** psi
